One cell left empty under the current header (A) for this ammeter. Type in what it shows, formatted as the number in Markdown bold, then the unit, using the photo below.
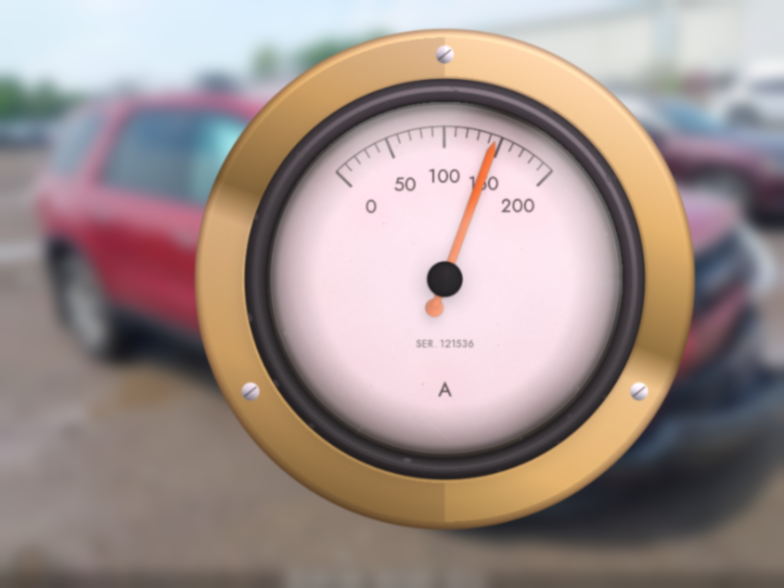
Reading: **145** A
